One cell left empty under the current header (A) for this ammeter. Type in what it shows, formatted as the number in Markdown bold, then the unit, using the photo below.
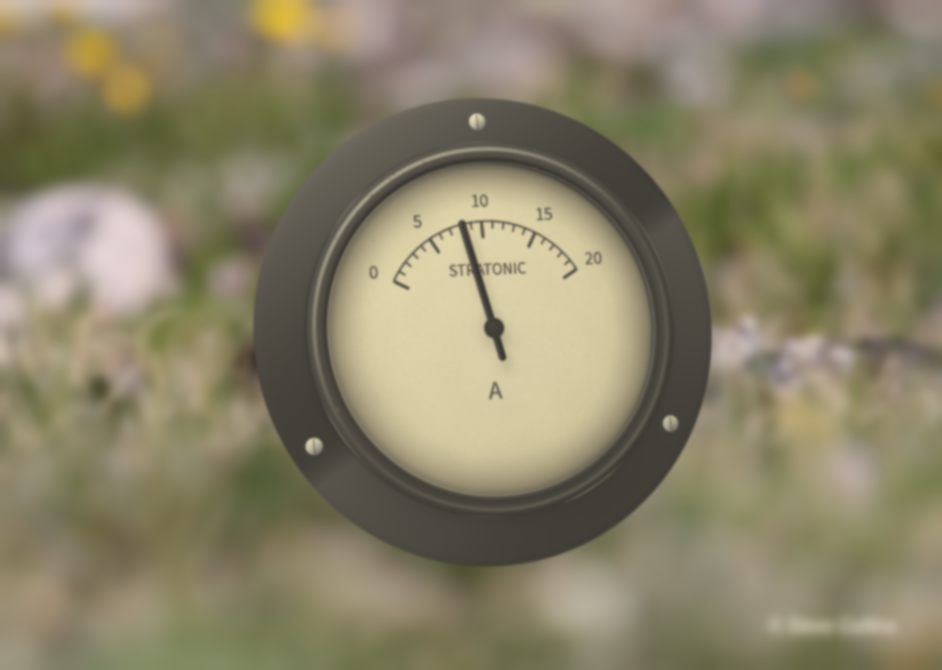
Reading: **8** A
